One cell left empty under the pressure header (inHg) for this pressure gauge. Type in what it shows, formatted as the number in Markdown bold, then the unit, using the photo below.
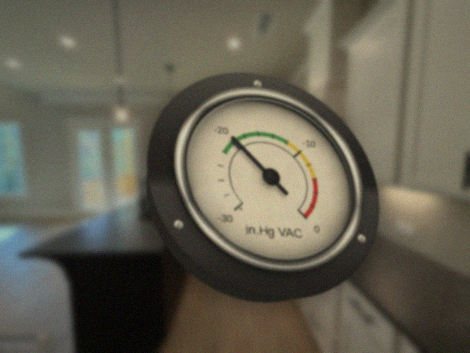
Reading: **-20** inHg
